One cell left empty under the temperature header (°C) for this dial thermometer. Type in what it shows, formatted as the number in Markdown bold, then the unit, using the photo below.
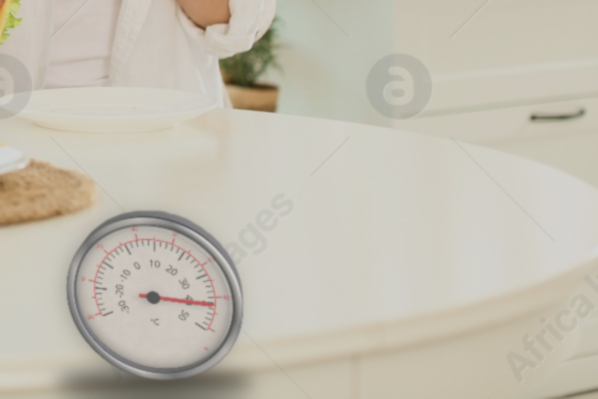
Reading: **40** °C
